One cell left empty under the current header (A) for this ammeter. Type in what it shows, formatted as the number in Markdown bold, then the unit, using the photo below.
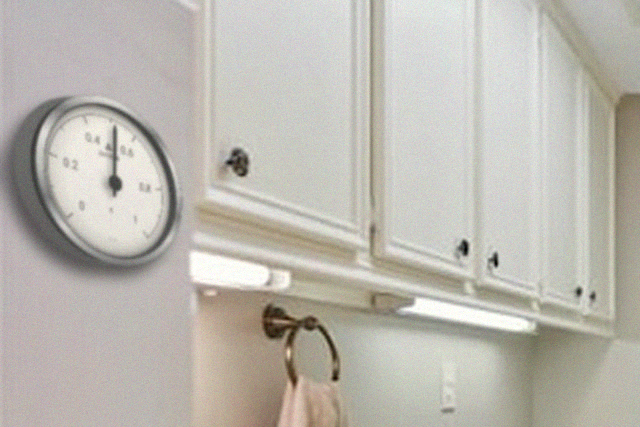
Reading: **0.5** A
